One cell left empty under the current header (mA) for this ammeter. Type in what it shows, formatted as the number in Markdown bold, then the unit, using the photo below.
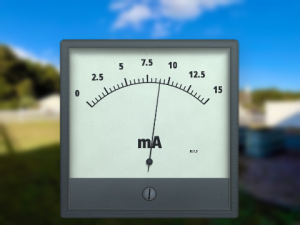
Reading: **9** mA
